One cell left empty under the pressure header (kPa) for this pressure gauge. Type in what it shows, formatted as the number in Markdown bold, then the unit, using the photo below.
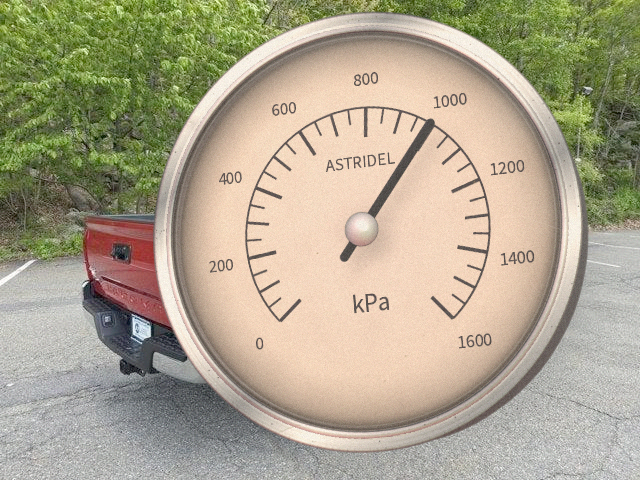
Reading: **1000** kPa
